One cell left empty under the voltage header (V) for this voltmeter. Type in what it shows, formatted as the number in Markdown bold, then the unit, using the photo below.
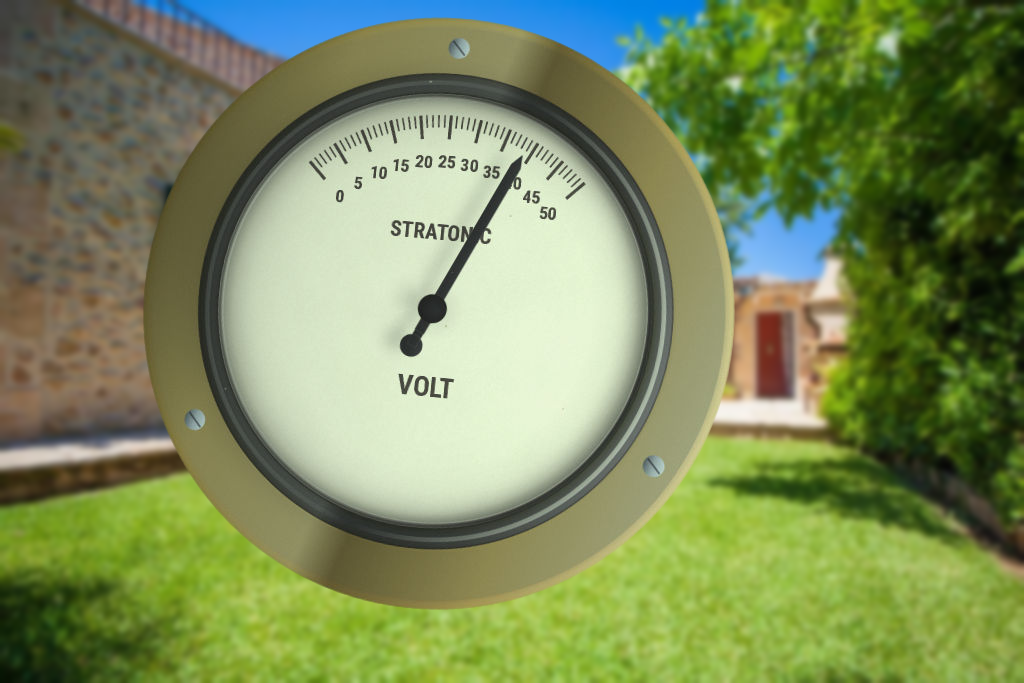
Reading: **39** V
